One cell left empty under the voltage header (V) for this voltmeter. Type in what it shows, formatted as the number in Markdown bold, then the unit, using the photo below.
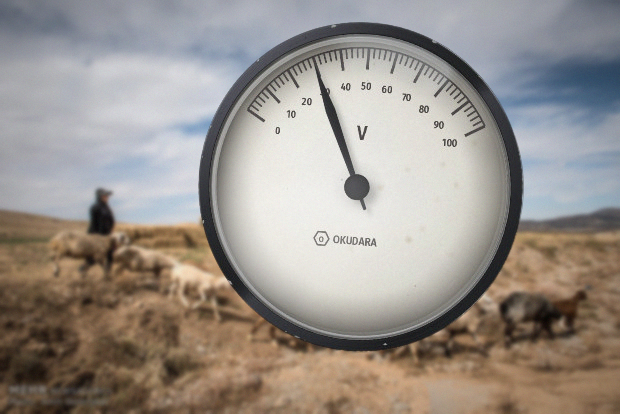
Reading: **30** V
